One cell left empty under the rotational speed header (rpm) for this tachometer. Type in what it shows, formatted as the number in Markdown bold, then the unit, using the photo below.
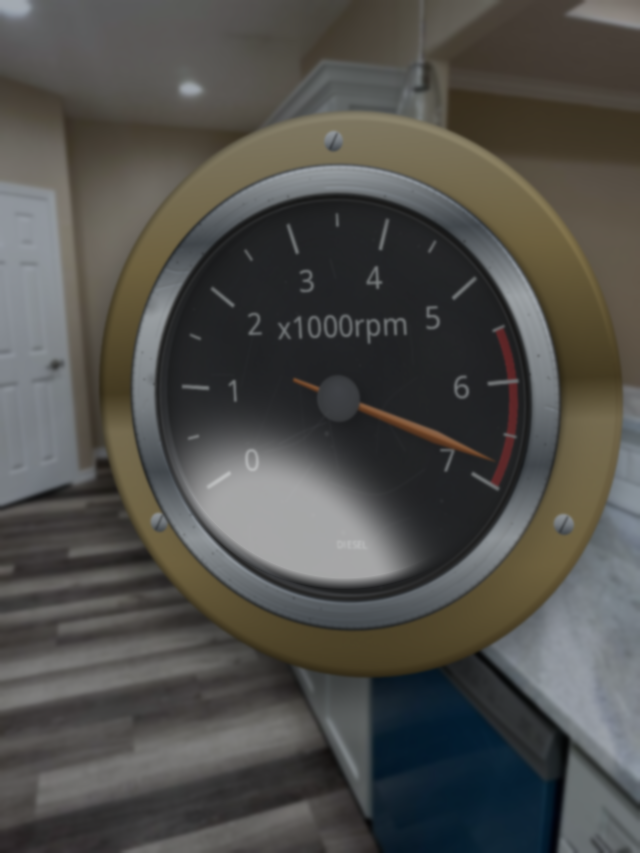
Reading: **6750** rpm
